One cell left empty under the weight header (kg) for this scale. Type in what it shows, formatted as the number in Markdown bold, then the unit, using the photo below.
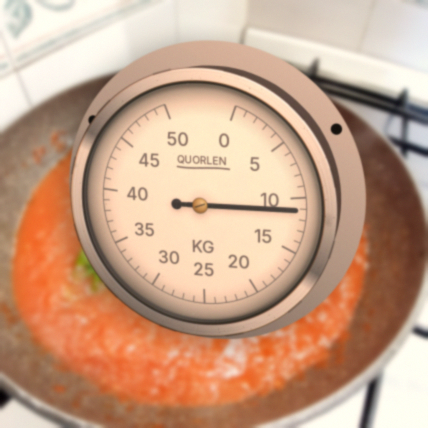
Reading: **11** kg
